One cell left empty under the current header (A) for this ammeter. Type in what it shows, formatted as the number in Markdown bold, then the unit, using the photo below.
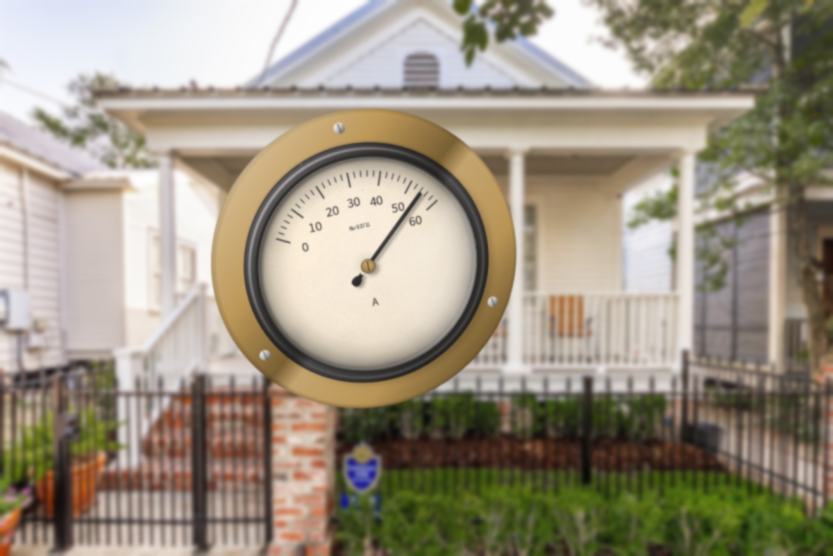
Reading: **54** A
